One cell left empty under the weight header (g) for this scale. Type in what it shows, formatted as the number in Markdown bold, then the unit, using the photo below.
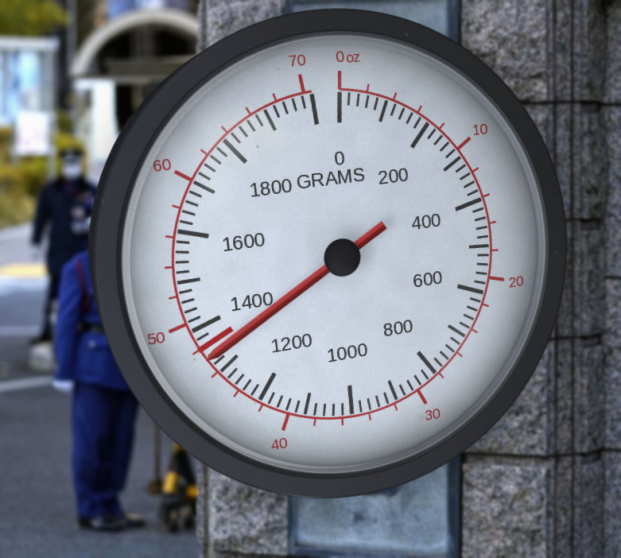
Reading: **1340** g
